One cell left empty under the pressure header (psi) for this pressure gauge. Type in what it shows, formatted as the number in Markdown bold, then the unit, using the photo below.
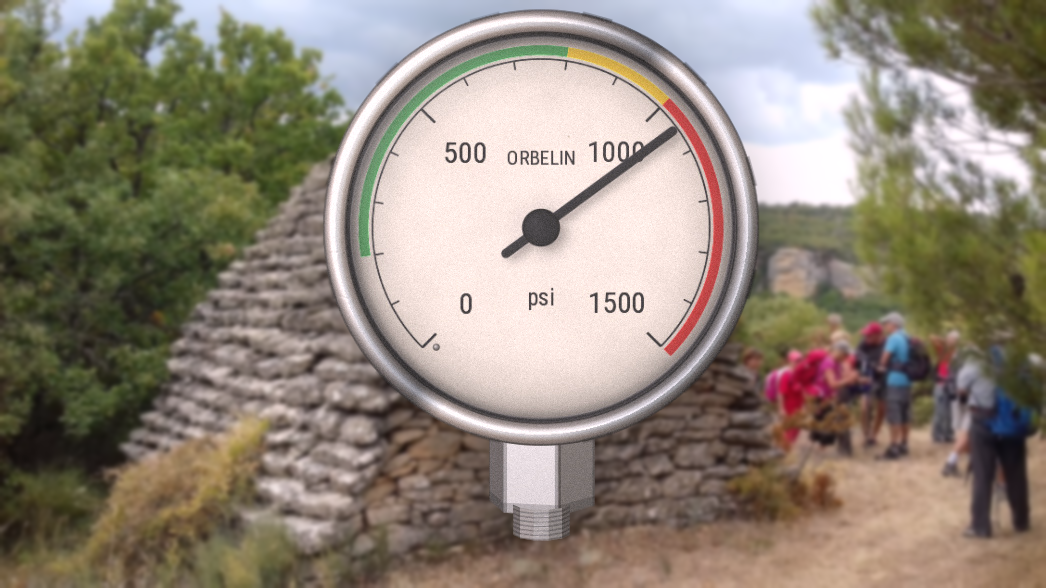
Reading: **1050** psi
